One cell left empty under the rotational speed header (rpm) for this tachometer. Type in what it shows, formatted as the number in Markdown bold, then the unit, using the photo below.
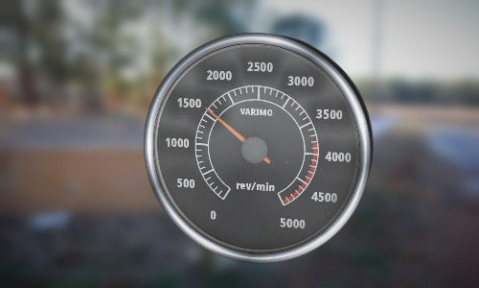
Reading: **1600** rpm
